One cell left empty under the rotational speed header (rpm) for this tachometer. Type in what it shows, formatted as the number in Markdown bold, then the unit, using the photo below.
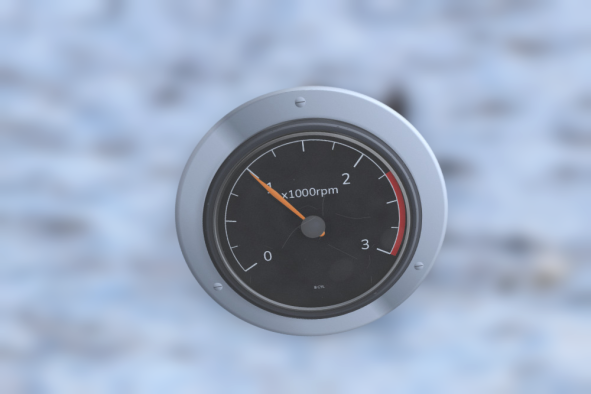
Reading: **1000** rpm
